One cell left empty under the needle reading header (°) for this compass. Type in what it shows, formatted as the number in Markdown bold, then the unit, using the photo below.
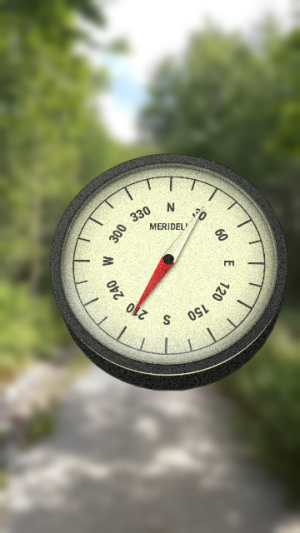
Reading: **210** °
